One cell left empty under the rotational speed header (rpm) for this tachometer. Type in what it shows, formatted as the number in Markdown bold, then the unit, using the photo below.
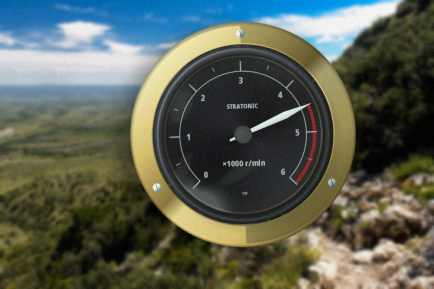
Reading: **4500** rpm
